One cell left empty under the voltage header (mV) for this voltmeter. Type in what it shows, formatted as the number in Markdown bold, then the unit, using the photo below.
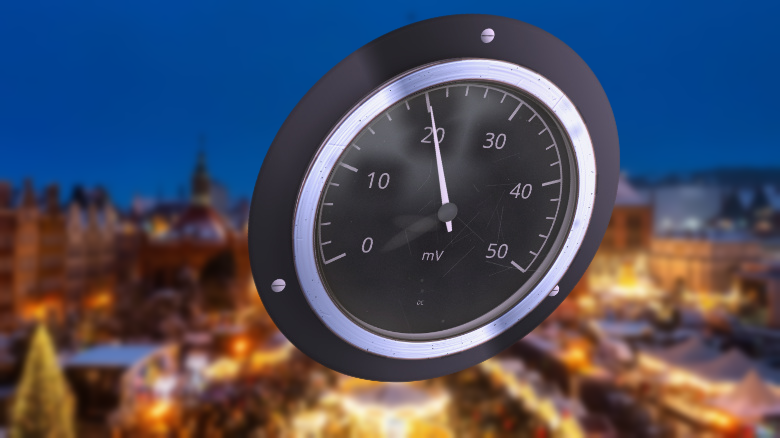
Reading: **20** mV
